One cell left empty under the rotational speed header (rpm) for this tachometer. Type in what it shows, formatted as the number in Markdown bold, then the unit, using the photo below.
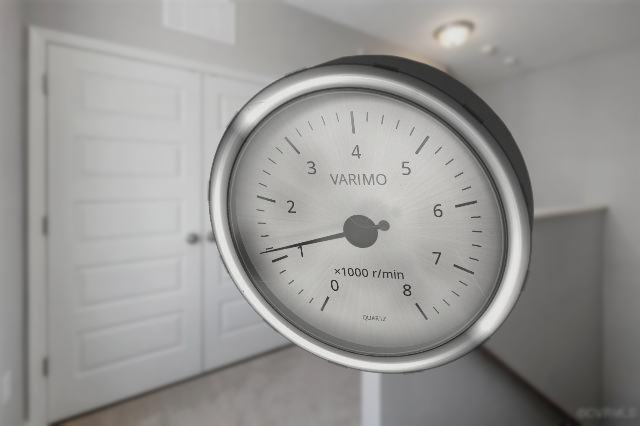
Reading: **1200** rpm
